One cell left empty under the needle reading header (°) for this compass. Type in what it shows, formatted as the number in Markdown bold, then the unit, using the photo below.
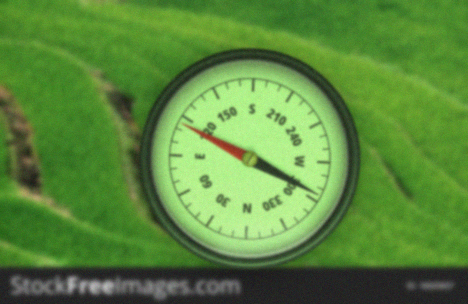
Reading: **115** °
